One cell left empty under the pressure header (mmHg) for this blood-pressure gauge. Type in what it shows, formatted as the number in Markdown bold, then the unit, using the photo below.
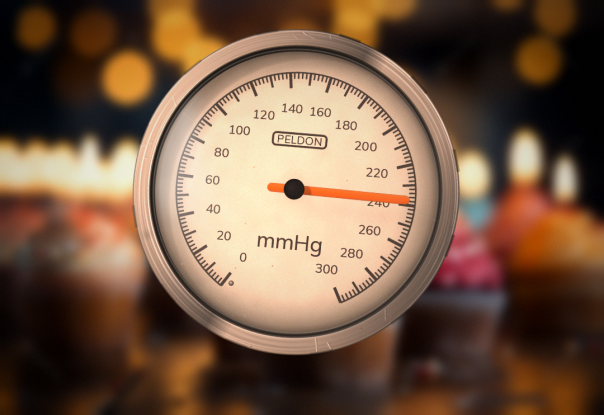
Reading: **238** mmHg
